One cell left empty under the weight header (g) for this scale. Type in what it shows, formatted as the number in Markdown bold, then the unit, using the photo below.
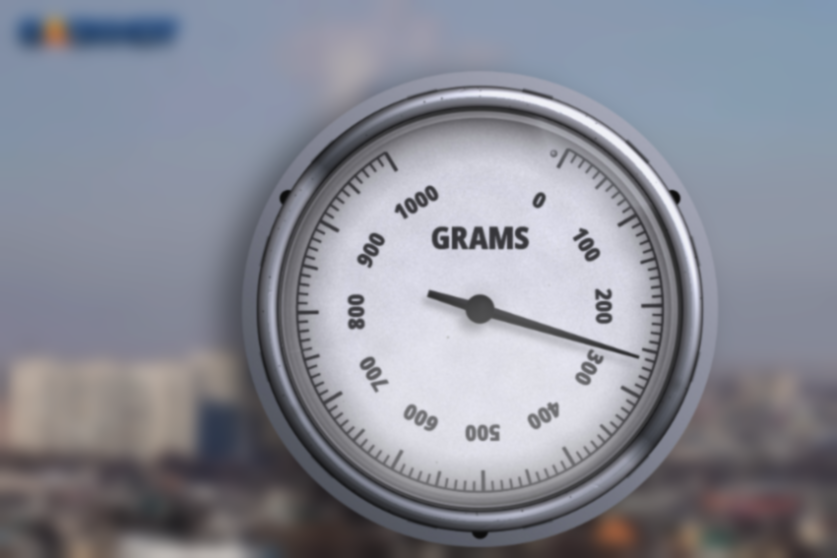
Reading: **260** g
